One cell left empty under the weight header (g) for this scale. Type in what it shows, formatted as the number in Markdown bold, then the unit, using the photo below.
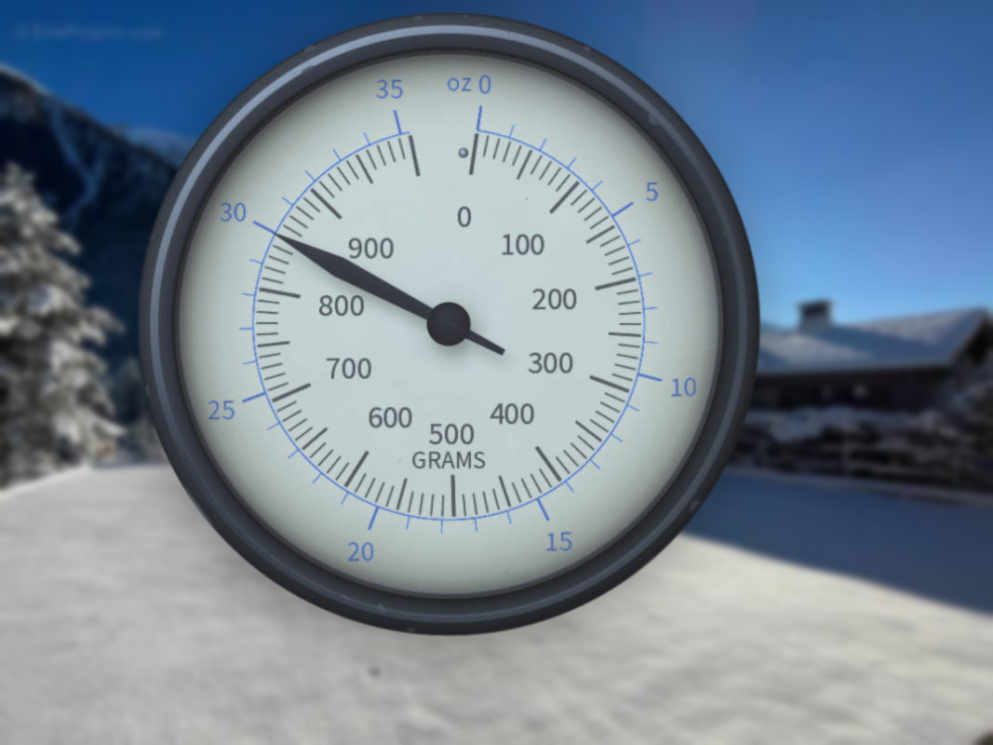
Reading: **850** g
